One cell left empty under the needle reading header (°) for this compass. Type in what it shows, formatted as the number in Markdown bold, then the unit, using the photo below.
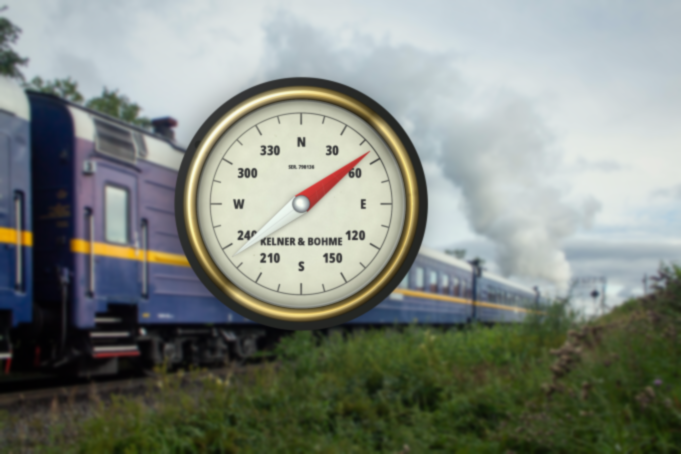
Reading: **52.5** °
